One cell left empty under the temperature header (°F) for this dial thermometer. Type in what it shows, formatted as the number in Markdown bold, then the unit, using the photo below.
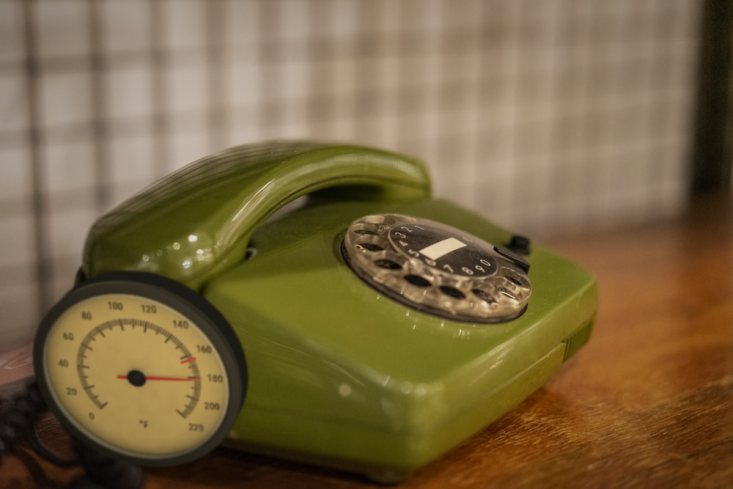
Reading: **180** °F
